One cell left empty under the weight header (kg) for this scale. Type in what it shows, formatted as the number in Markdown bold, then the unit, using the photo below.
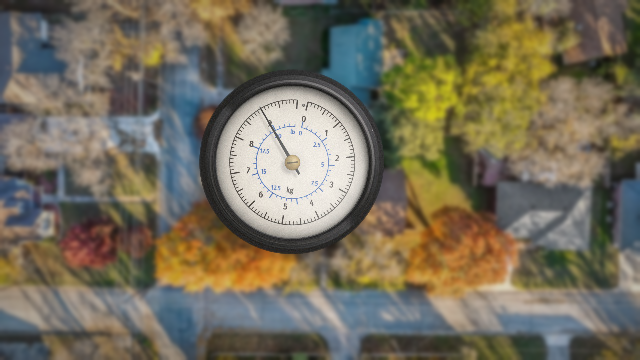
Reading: **9** kg
